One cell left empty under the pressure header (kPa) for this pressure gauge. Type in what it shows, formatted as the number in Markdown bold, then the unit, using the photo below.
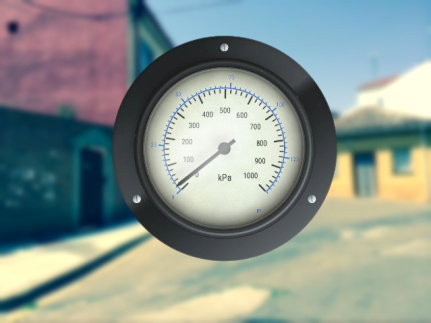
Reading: **20** kPa
